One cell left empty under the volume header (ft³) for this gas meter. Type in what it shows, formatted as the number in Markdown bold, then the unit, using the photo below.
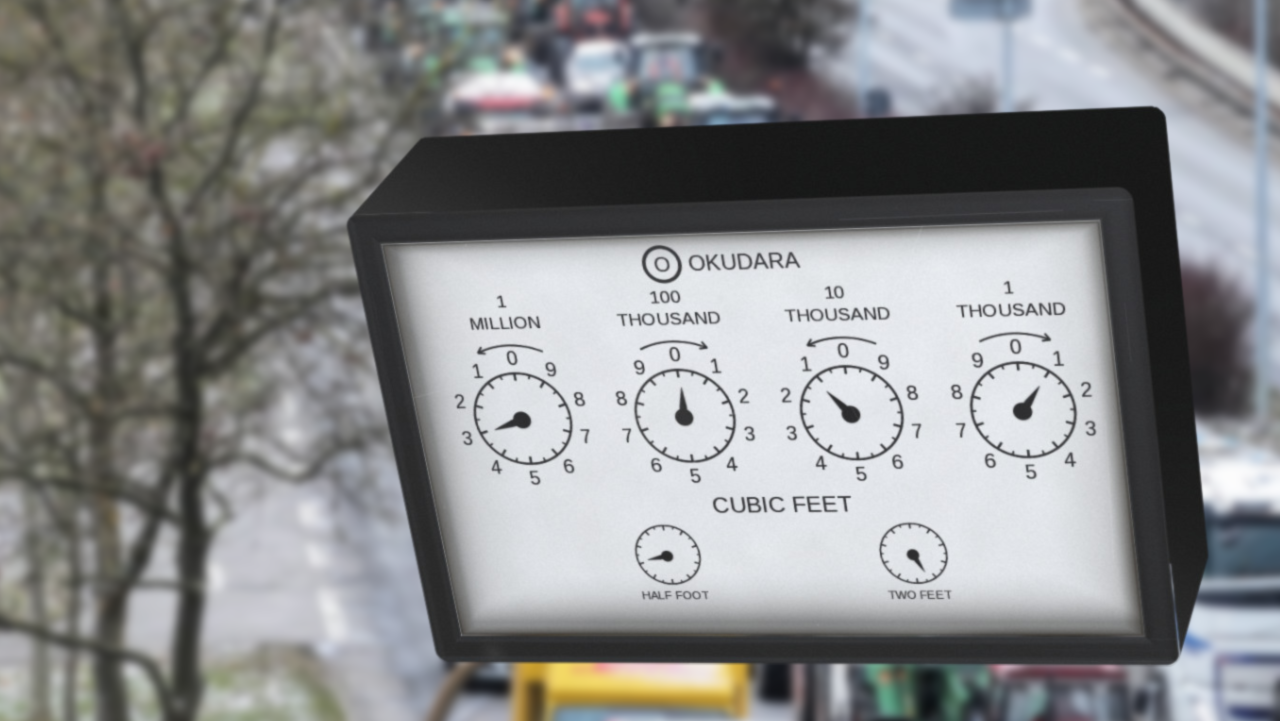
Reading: **301100** ft³
